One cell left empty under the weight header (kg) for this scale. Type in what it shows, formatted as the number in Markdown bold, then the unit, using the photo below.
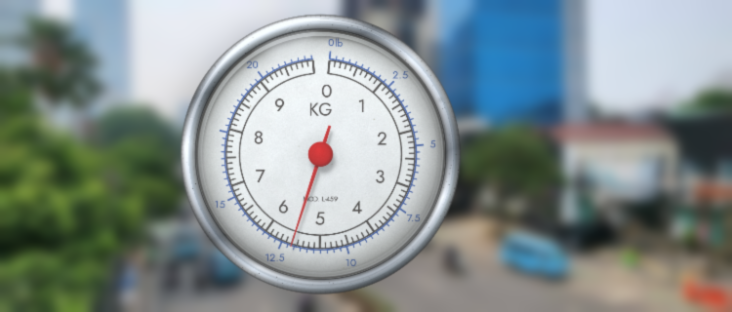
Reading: **5.5** kg
